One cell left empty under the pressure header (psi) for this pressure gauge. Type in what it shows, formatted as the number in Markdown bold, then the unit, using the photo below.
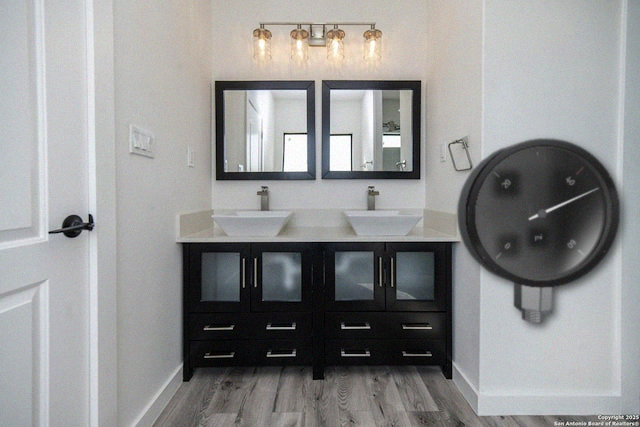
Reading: **45** psi
